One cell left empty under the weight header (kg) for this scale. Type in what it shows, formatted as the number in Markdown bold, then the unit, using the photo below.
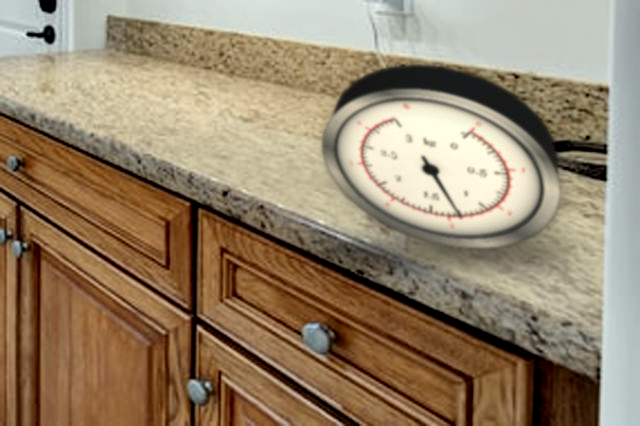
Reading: **1.25** kg
